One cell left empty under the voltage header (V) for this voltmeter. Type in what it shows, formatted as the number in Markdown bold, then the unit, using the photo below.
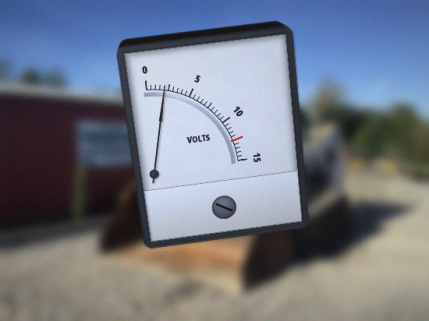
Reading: **2** V
